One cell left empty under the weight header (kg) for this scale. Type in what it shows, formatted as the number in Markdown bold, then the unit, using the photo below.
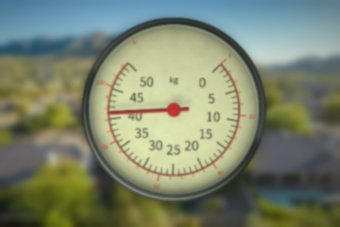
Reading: **41** kg
